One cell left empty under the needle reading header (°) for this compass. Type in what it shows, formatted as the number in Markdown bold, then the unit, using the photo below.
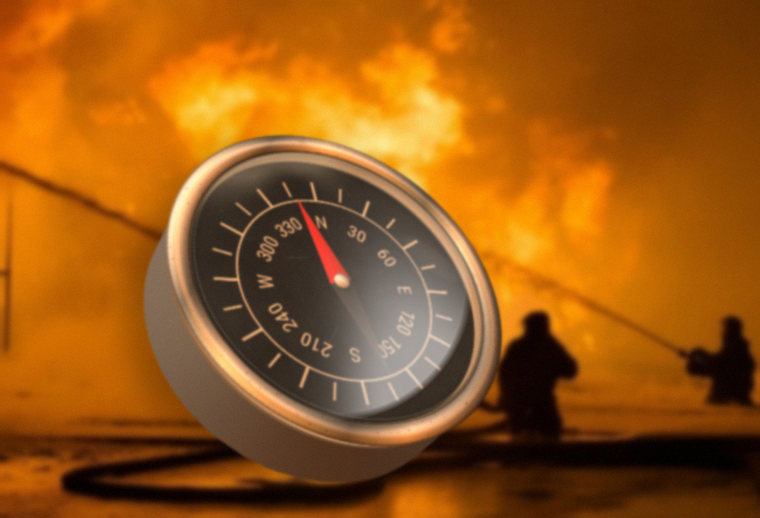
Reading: **345** °
